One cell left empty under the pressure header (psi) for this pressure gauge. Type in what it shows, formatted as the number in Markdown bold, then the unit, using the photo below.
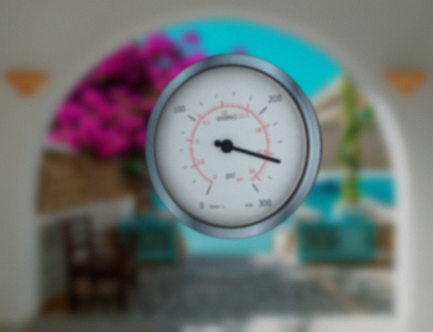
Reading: **260** psi
